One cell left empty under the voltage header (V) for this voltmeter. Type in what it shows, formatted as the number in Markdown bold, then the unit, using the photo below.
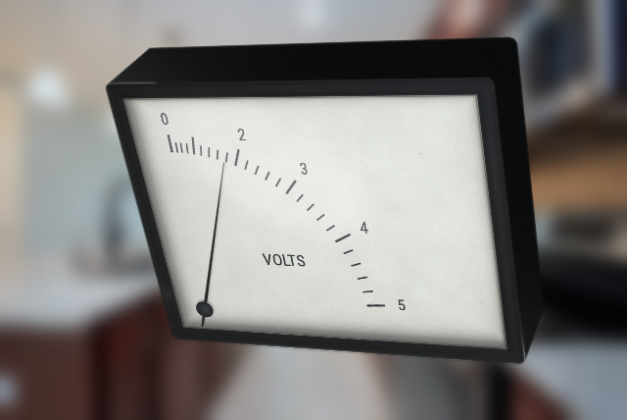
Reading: **1.8** V
